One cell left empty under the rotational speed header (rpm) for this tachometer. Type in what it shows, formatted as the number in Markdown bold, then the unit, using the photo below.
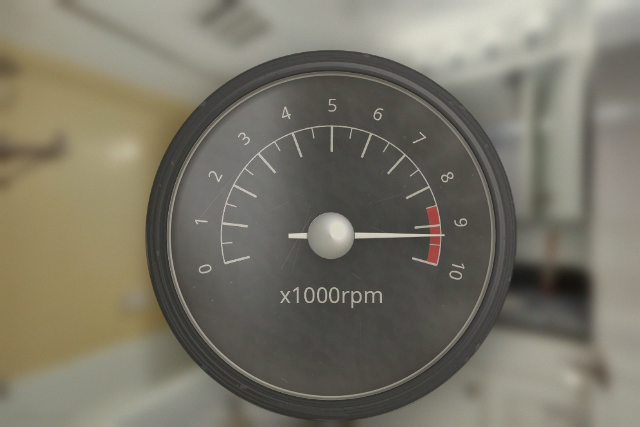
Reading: **9250** rpm
